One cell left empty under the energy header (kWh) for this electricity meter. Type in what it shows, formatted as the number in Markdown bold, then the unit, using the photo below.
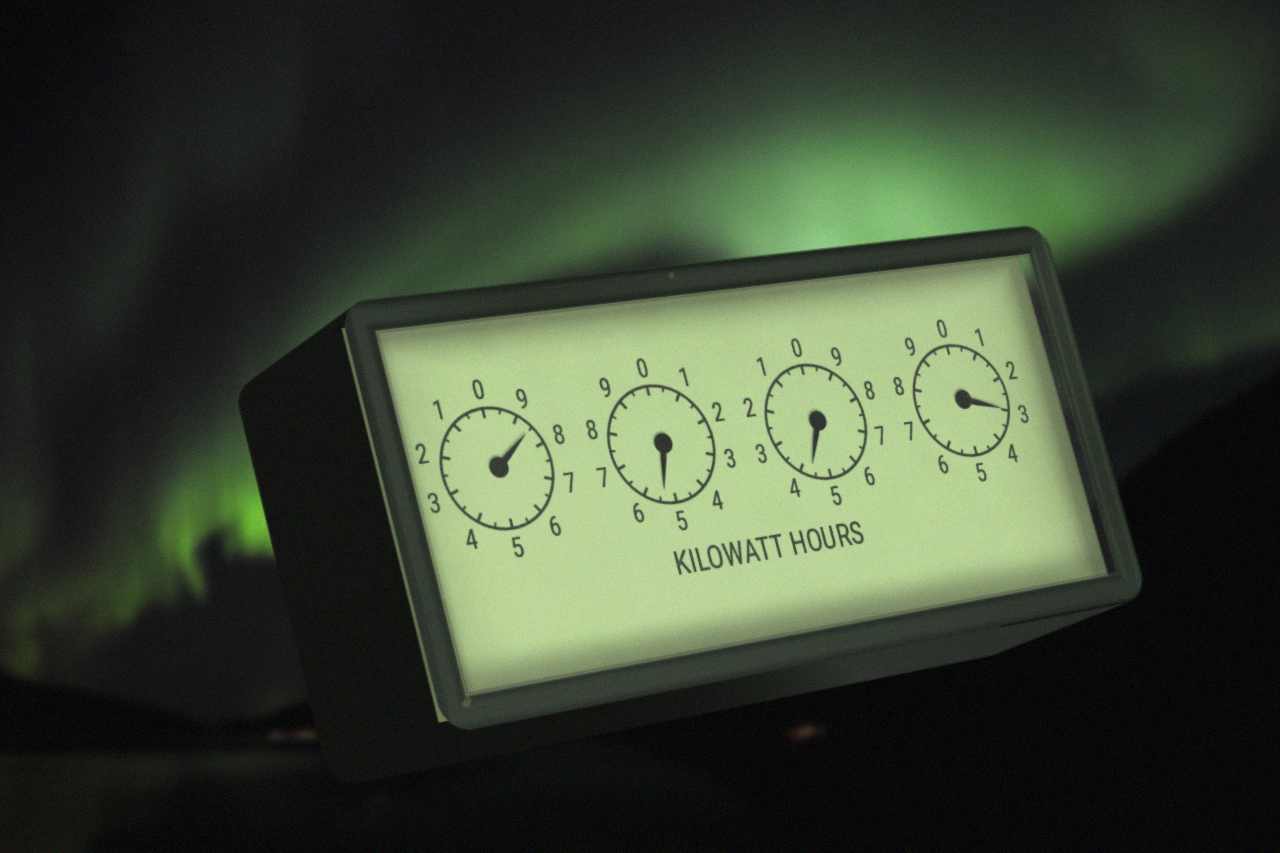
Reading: **8543** kWh
